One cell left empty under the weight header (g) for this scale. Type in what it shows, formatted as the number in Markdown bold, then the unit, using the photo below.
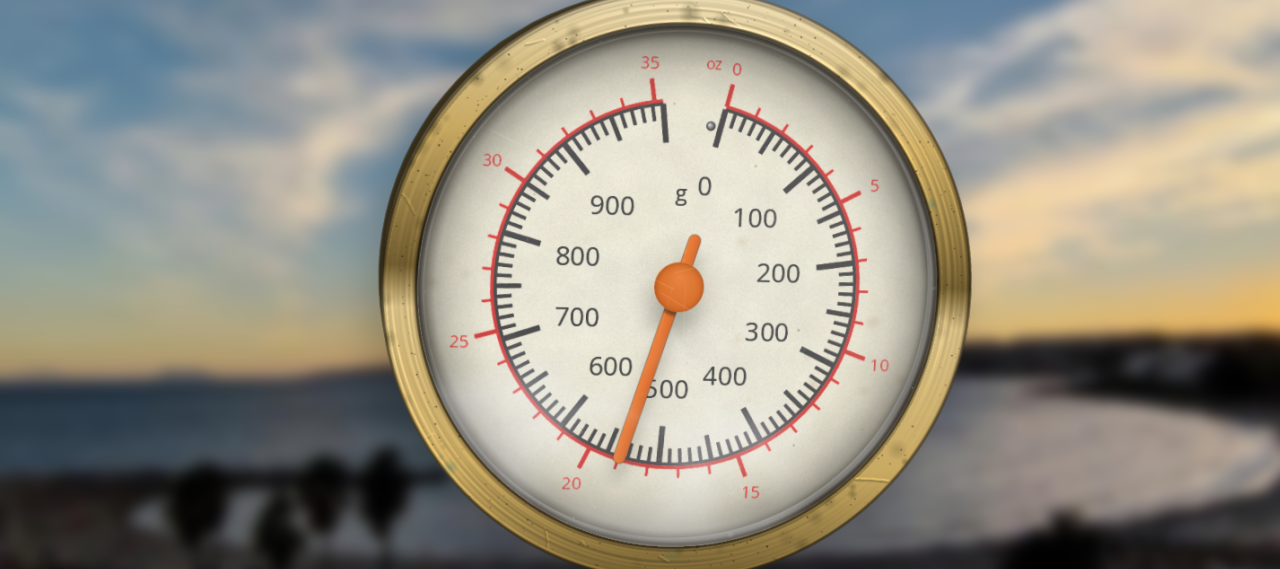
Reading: **540** g
